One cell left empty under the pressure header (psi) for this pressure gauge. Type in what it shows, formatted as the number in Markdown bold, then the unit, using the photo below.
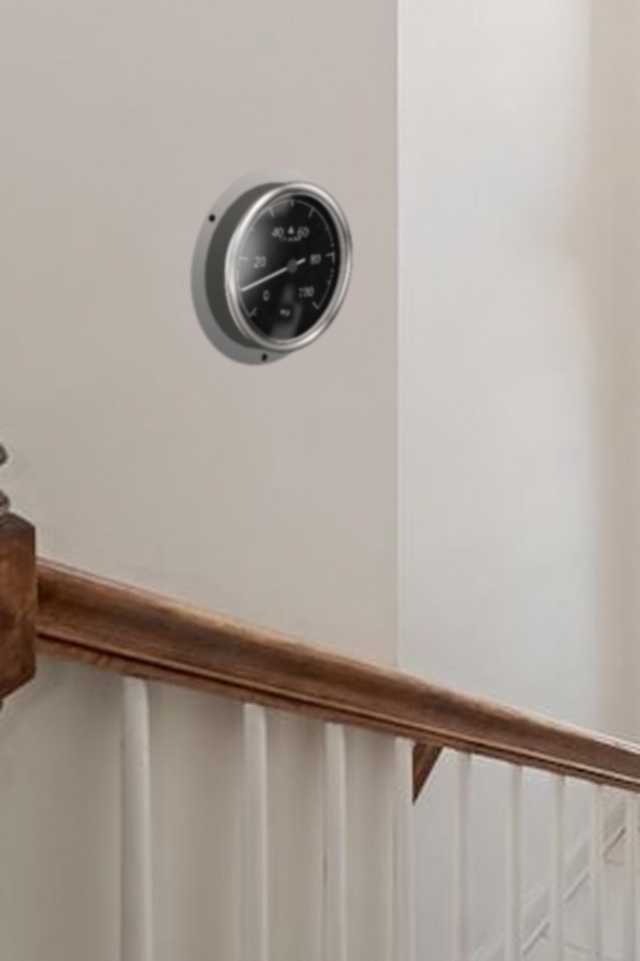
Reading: **10** psi
